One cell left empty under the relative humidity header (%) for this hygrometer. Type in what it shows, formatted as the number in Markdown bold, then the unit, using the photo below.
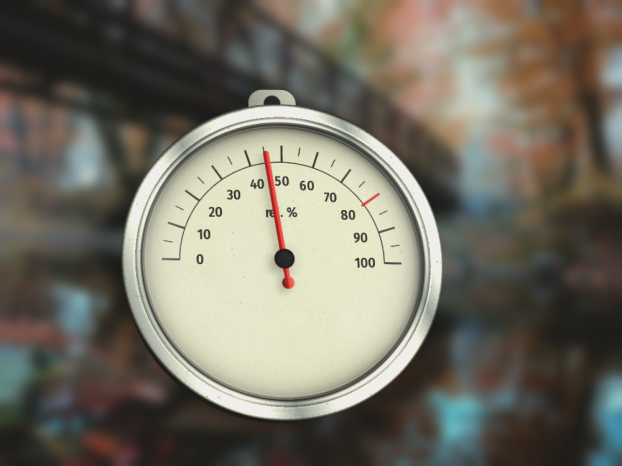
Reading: **45** %
